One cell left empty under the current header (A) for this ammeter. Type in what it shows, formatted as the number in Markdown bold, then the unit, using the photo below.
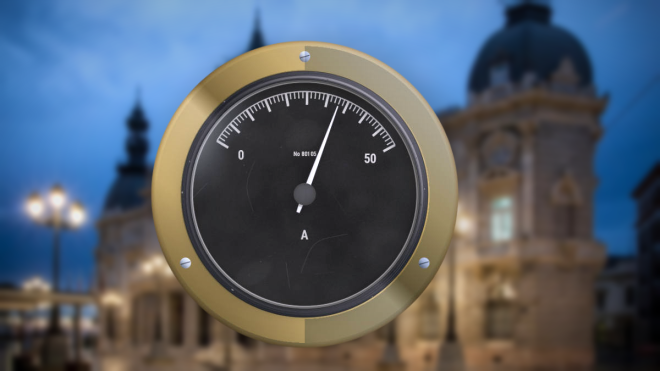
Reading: **33** A
